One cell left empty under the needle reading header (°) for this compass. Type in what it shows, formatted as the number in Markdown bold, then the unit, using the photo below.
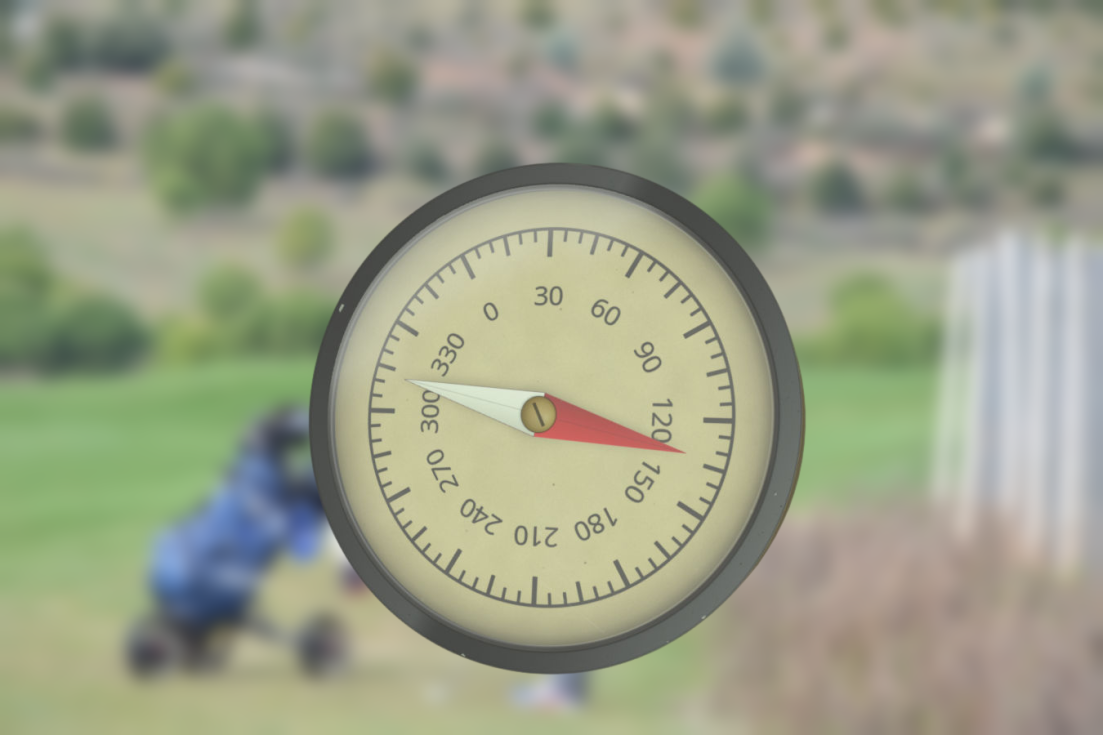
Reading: **132.5** °
